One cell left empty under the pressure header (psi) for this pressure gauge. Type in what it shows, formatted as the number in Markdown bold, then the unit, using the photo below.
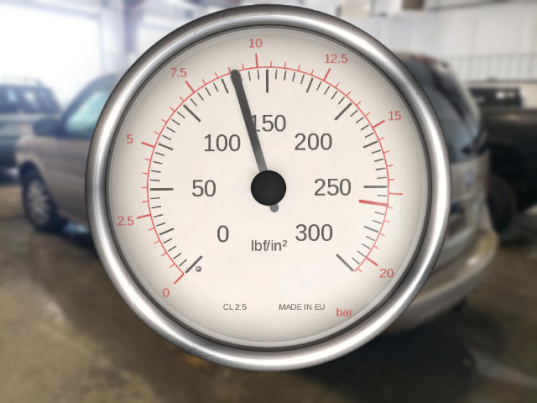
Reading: **132.5** psi
